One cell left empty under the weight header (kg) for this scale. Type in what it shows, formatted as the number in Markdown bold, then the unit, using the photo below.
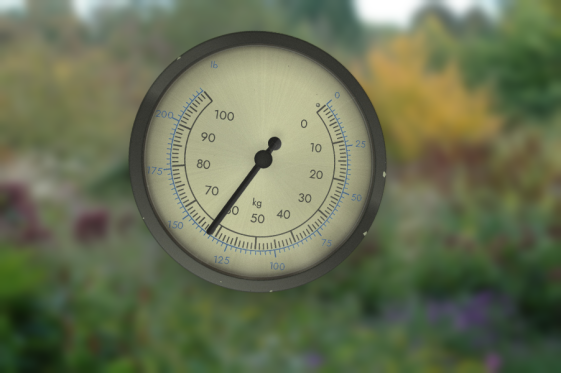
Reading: **62** kg
